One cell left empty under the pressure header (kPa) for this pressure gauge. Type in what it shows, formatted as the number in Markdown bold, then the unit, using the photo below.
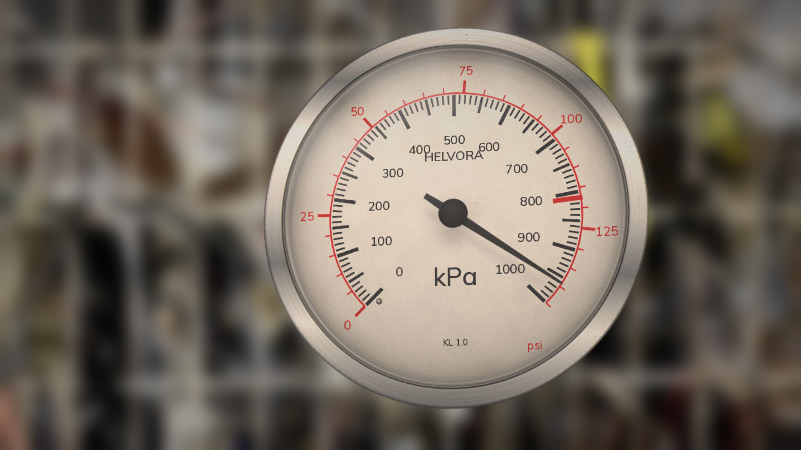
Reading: **960** kPa
